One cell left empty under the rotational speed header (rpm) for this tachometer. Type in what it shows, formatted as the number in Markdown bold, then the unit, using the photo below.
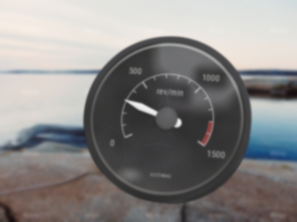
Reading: **300** rpm
